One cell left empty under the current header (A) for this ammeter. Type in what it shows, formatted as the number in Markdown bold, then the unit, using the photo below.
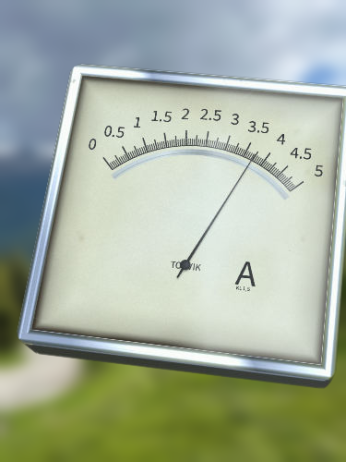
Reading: **3.75** A
